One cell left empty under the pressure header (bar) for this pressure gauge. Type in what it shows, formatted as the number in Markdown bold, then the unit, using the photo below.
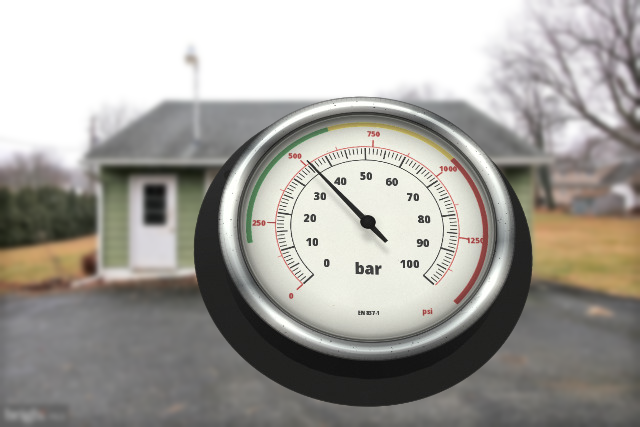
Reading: **35** bar
